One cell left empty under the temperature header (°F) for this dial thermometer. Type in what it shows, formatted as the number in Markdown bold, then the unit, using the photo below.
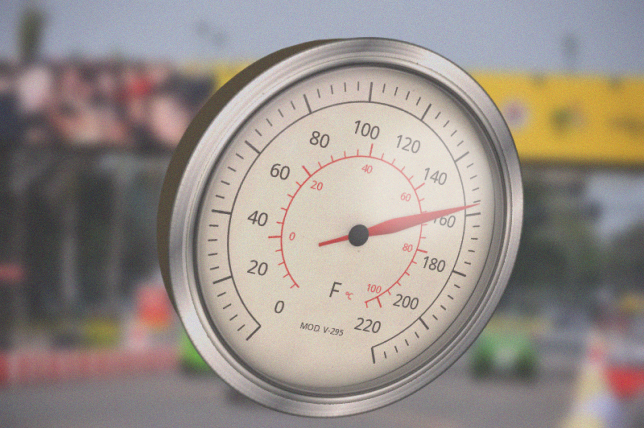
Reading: **156** °F
